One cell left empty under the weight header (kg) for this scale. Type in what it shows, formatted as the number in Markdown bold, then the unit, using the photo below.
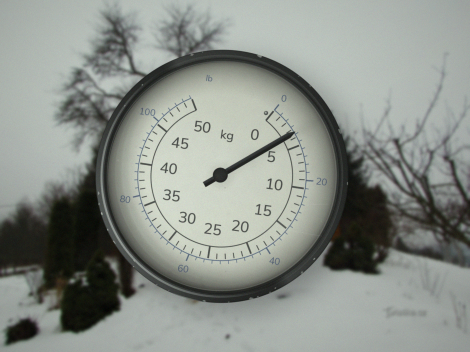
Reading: **3.5** kg
